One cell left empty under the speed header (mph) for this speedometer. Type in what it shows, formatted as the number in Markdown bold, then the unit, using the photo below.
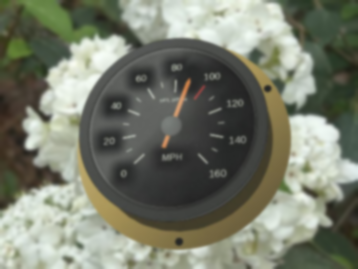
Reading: **90** mph
